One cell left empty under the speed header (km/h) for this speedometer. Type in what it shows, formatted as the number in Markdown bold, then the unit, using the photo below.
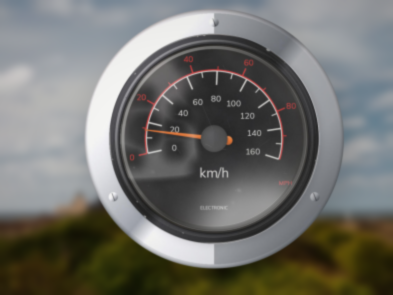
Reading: **15** km/h
